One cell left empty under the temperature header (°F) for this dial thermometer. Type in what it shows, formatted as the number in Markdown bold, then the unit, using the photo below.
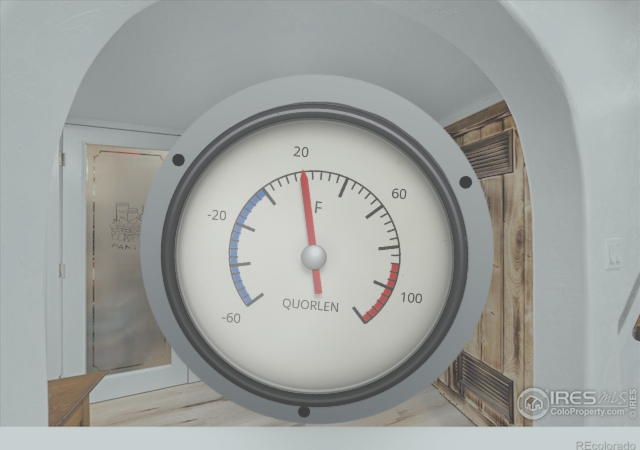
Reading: **20** °F
